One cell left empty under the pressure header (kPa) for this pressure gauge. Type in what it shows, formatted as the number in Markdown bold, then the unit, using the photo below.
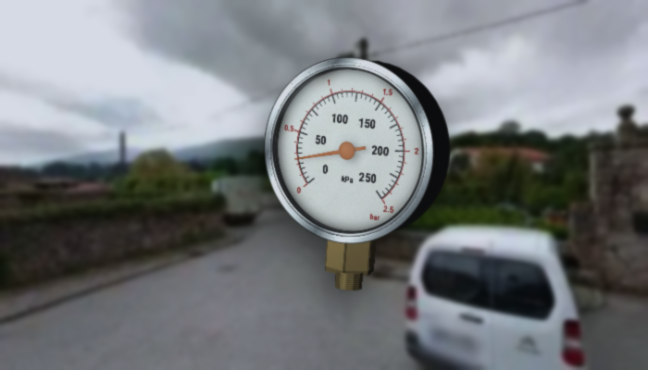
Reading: **25** kPa
